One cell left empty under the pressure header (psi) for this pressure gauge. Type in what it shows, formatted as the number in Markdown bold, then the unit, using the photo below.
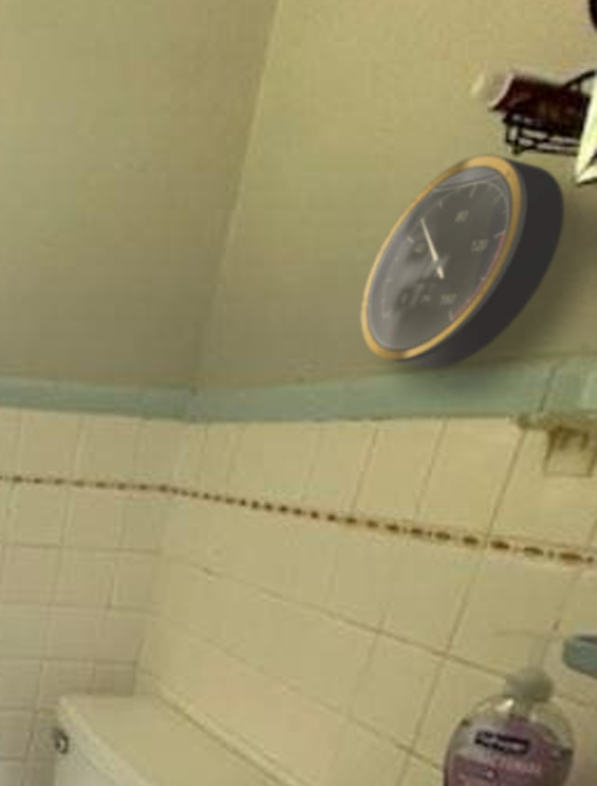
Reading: **50** psi
